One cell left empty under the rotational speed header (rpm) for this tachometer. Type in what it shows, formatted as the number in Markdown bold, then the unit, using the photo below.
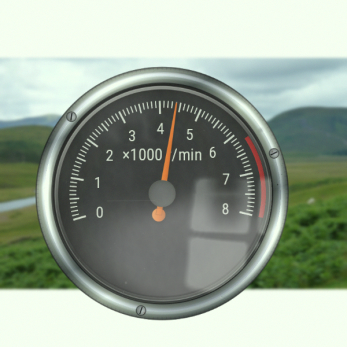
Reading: **4400** rpm
